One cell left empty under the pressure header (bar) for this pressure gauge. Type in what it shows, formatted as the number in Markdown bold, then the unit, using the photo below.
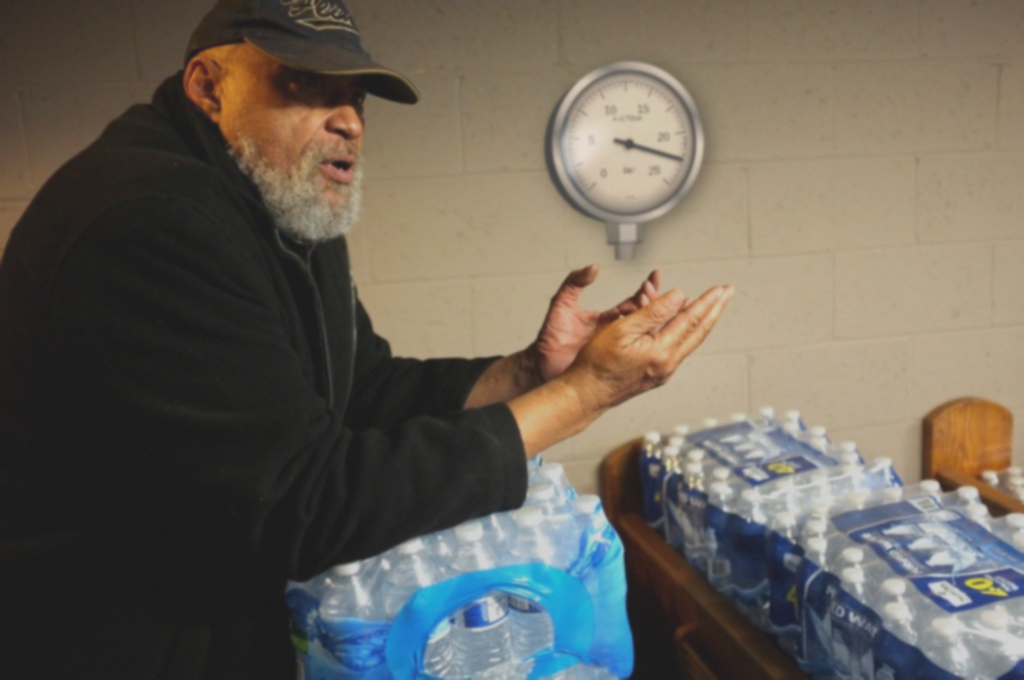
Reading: **22.5** bar
